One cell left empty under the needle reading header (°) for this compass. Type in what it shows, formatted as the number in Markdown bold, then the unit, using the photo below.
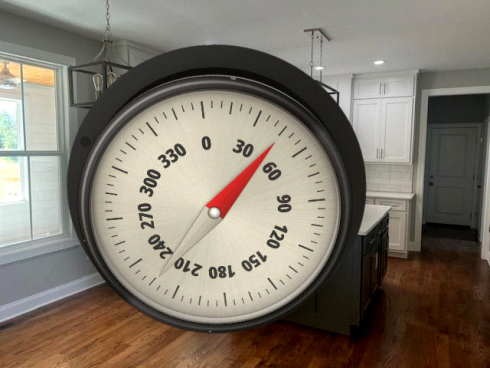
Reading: **45** °
